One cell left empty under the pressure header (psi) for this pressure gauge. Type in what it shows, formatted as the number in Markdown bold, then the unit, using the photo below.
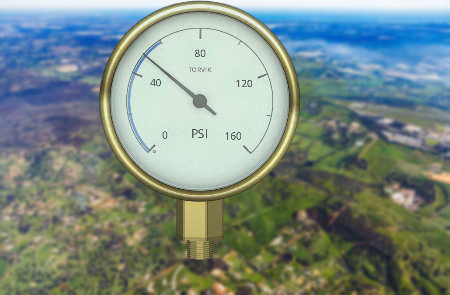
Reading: **50** psi
